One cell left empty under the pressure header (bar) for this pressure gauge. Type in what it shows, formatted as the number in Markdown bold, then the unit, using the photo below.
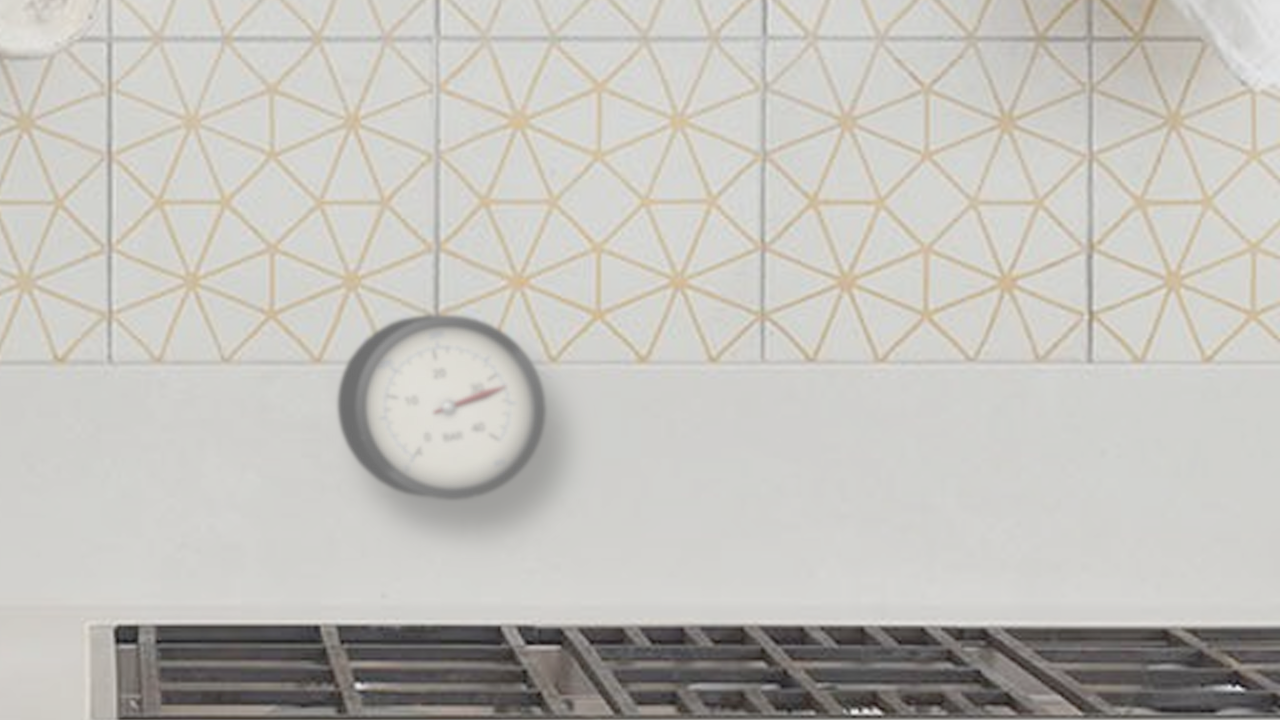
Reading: **32** bar
